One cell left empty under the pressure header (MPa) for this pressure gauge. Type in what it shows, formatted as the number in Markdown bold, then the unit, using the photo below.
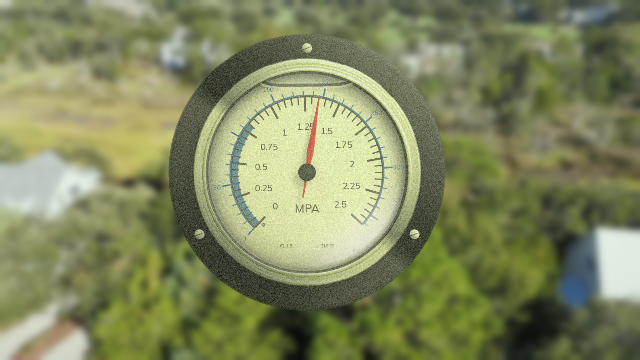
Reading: **1.35** MPa
